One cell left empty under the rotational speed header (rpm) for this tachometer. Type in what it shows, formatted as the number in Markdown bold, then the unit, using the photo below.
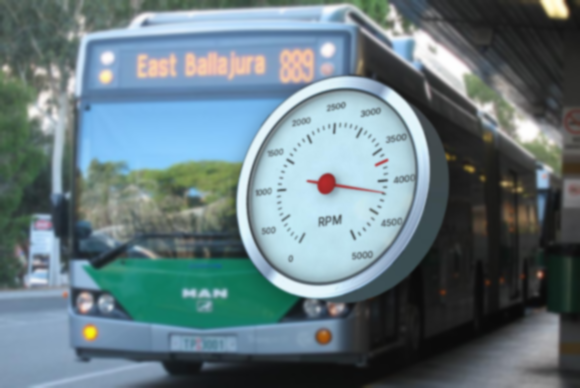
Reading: **4200** rpm
